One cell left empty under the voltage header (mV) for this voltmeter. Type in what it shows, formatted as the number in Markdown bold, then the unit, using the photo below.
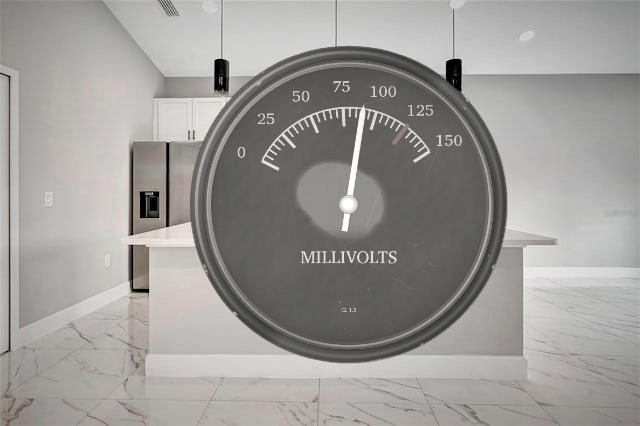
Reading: **90** mV
